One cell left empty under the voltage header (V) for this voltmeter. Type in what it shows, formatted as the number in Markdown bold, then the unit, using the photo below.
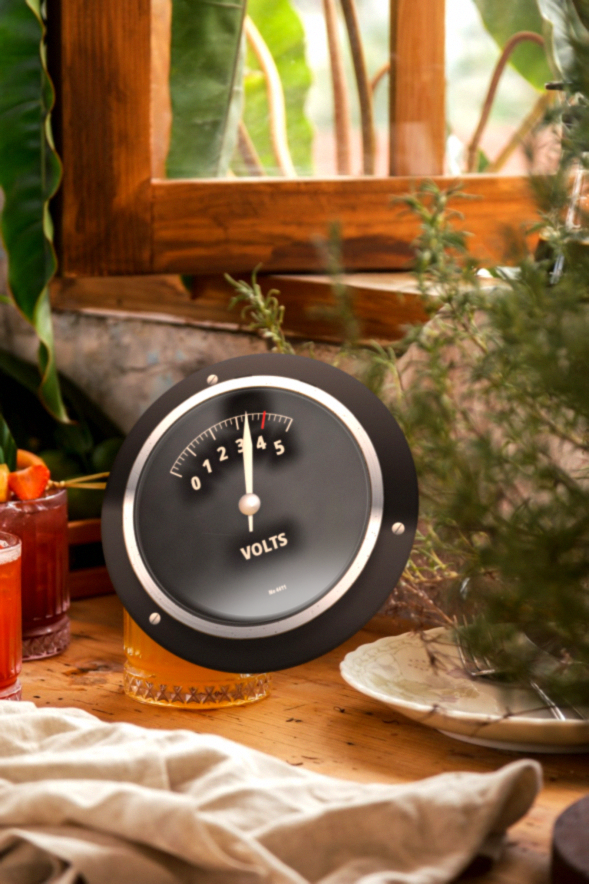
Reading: **3.4** V
